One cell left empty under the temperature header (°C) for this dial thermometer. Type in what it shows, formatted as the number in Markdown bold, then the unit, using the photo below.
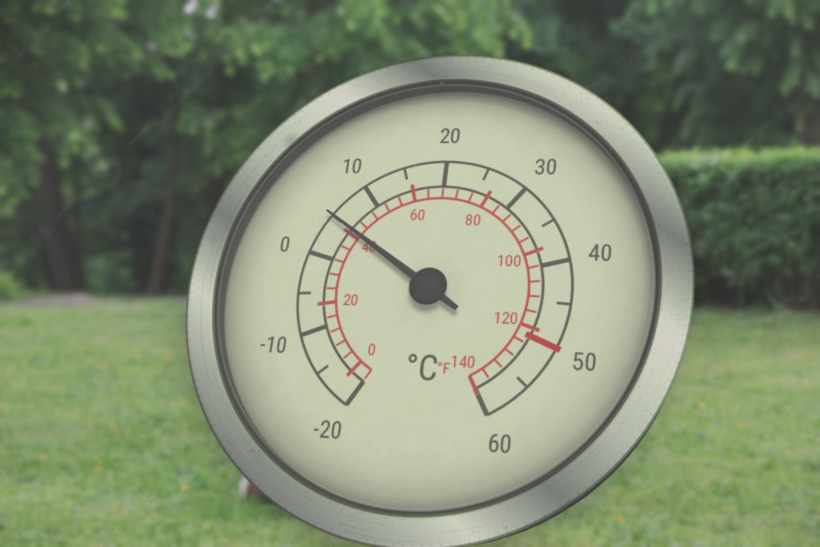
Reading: **5** °C
